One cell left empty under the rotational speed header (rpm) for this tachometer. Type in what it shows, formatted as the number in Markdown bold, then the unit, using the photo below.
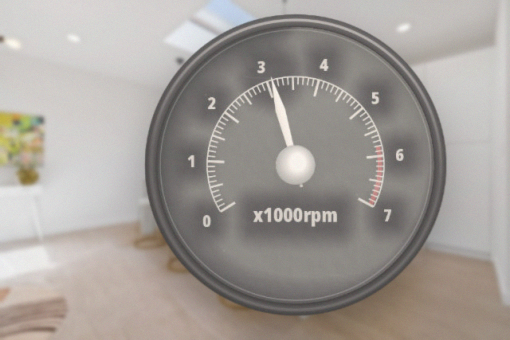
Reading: **3100** rpm
